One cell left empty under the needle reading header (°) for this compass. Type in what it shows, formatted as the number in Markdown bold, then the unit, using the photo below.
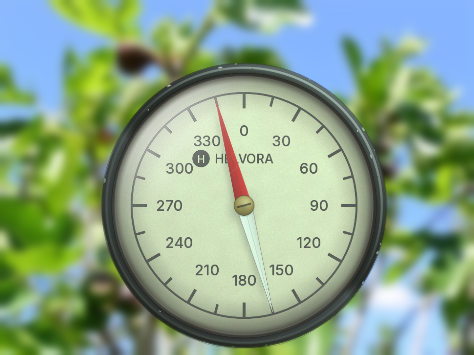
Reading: **345** °
